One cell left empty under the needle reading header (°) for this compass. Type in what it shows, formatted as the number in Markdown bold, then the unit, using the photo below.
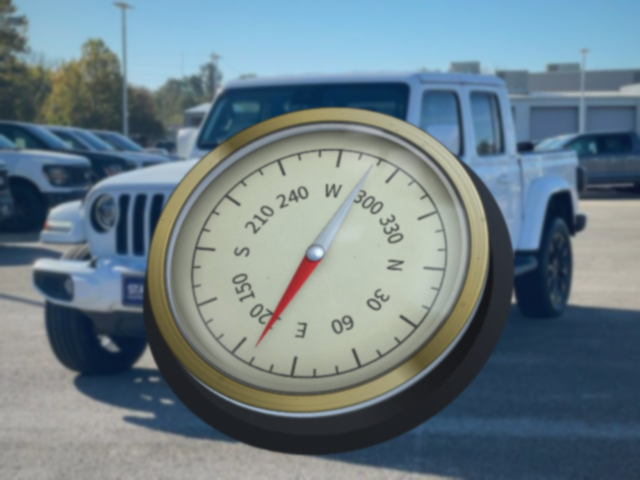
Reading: **110** °
